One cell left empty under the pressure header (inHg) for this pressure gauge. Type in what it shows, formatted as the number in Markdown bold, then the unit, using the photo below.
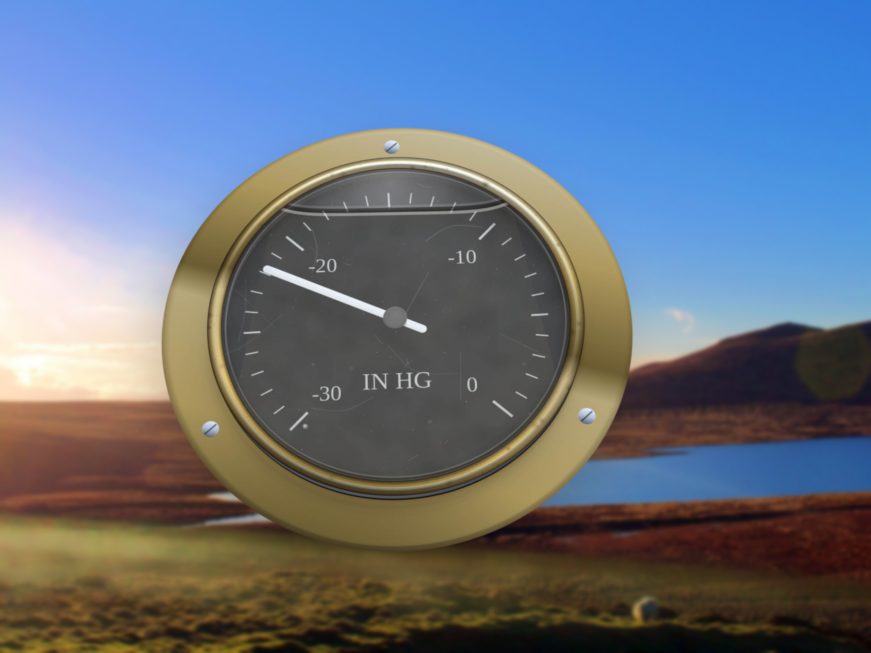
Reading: **-22** inHg
